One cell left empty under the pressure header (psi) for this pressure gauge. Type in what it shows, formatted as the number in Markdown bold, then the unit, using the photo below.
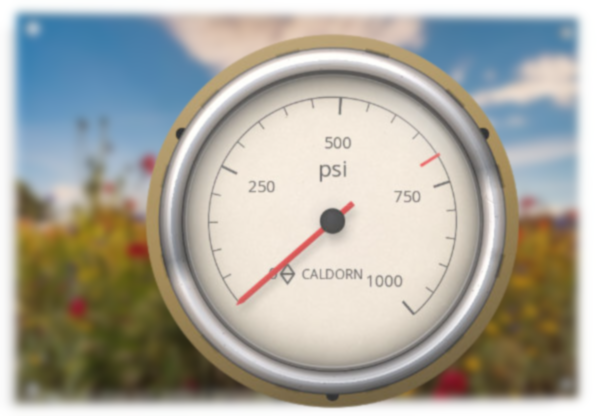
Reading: **0** psi
